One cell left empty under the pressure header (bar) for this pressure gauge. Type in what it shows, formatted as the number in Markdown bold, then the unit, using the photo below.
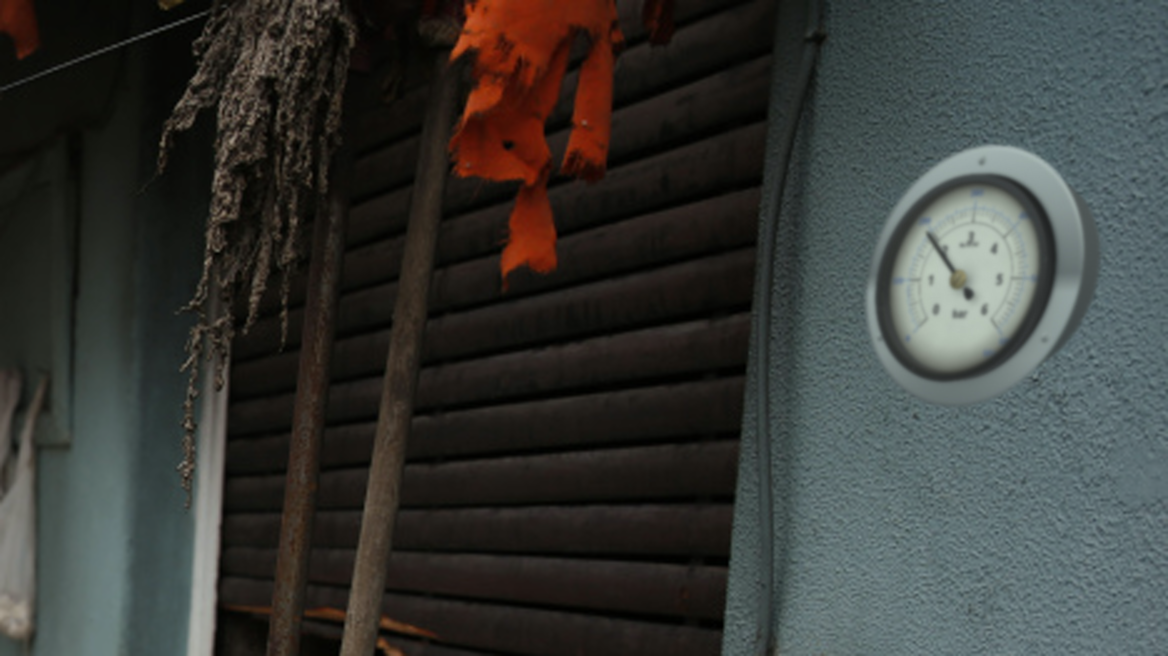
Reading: **2** bar
